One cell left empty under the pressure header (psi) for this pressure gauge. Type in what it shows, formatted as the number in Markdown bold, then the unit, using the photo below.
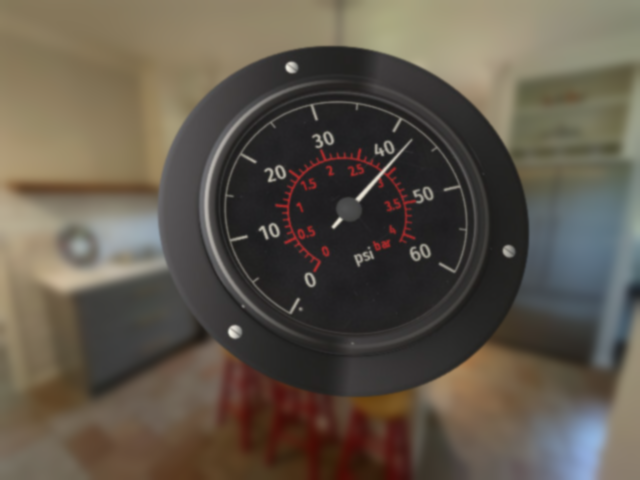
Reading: **42.5** psi
